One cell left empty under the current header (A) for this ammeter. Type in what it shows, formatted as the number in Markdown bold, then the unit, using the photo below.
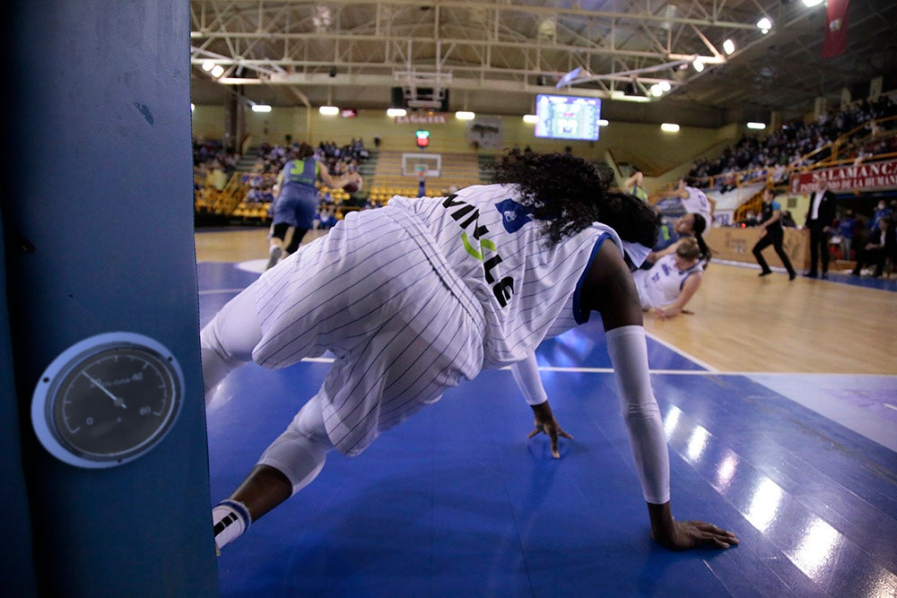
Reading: **20** A
